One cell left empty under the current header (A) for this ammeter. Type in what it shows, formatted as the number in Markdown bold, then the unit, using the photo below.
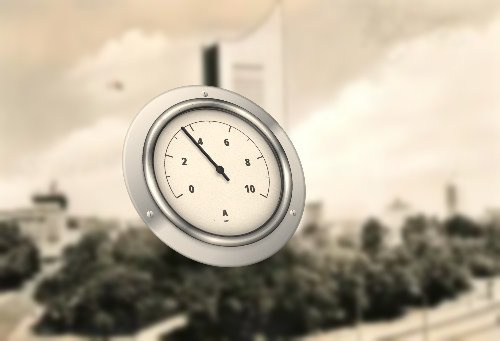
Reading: **3.5** A
